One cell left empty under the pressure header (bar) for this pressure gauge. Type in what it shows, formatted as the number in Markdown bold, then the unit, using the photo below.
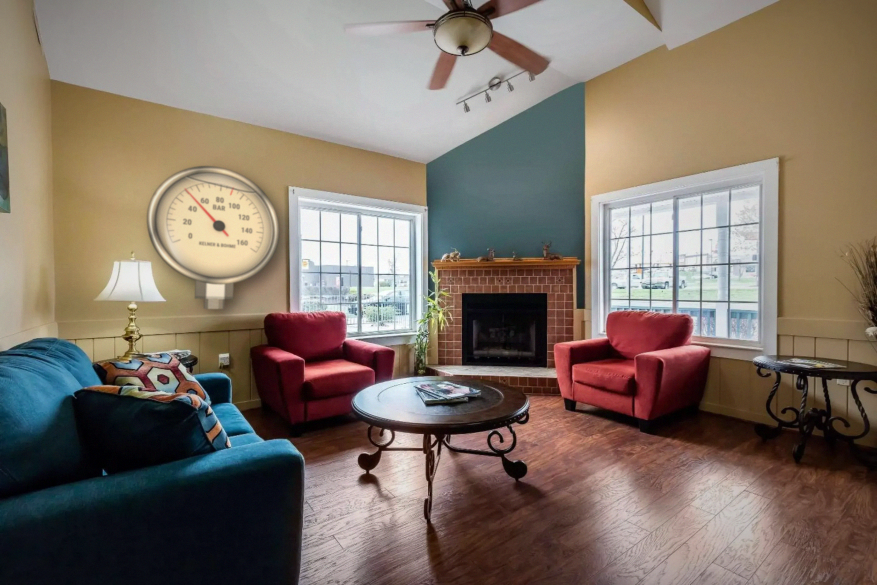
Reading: **50** bar
